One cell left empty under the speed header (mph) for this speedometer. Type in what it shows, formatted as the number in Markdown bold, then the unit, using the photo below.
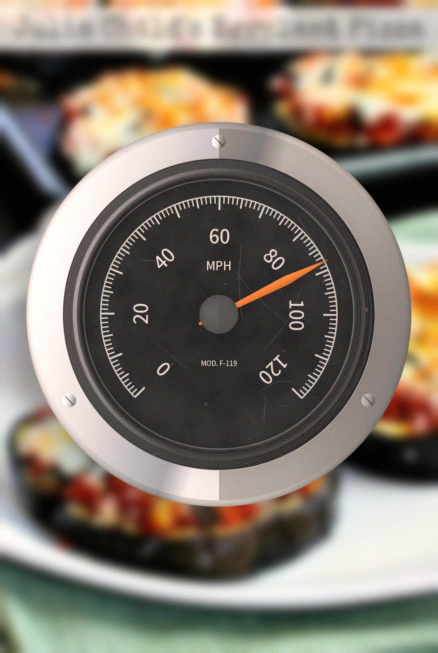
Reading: **88** mph
